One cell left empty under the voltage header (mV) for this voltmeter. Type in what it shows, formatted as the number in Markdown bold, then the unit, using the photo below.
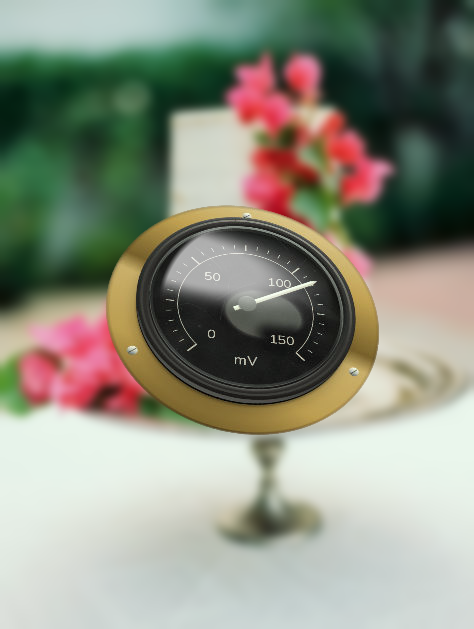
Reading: **110** mV
